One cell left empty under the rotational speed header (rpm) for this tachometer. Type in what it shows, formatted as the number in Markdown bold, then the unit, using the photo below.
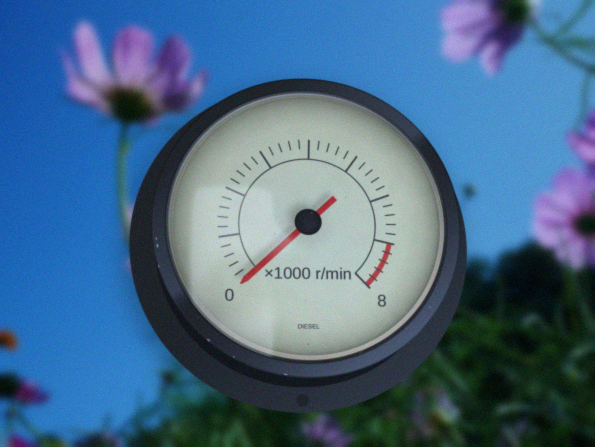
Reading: **0** rpm
